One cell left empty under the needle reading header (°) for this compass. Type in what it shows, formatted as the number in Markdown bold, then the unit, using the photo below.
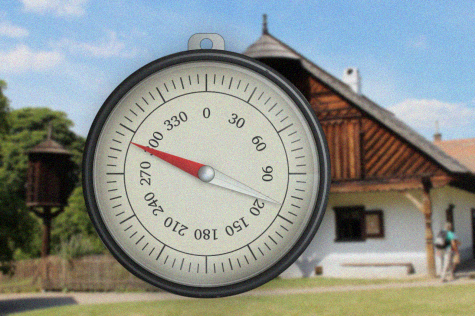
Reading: **292.5** °
